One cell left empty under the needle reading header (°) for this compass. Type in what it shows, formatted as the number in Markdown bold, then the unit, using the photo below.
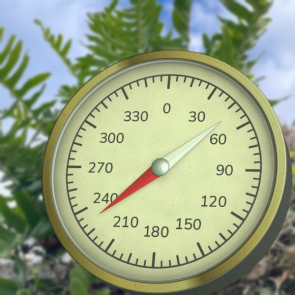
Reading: **230** °
